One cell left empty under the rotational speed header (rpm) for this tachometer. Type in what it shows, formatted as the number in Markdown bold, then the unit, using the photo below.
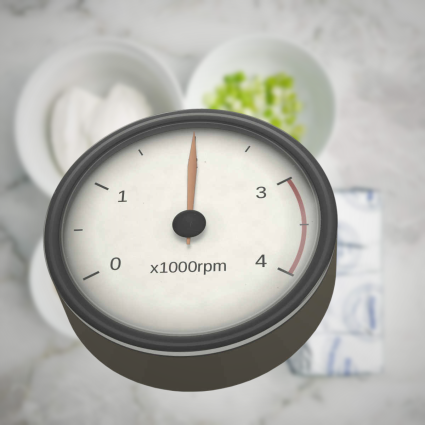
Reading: **2000** rpm
